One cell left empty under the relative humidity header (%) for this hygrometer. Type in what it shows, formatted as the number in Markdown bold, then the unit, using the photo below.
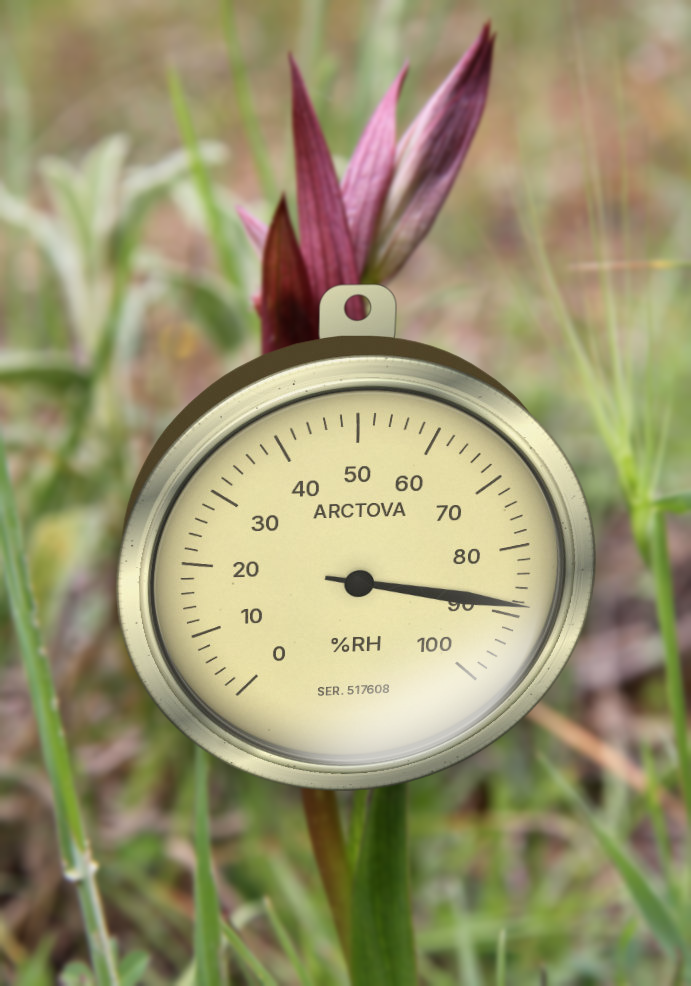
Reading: **88** %
